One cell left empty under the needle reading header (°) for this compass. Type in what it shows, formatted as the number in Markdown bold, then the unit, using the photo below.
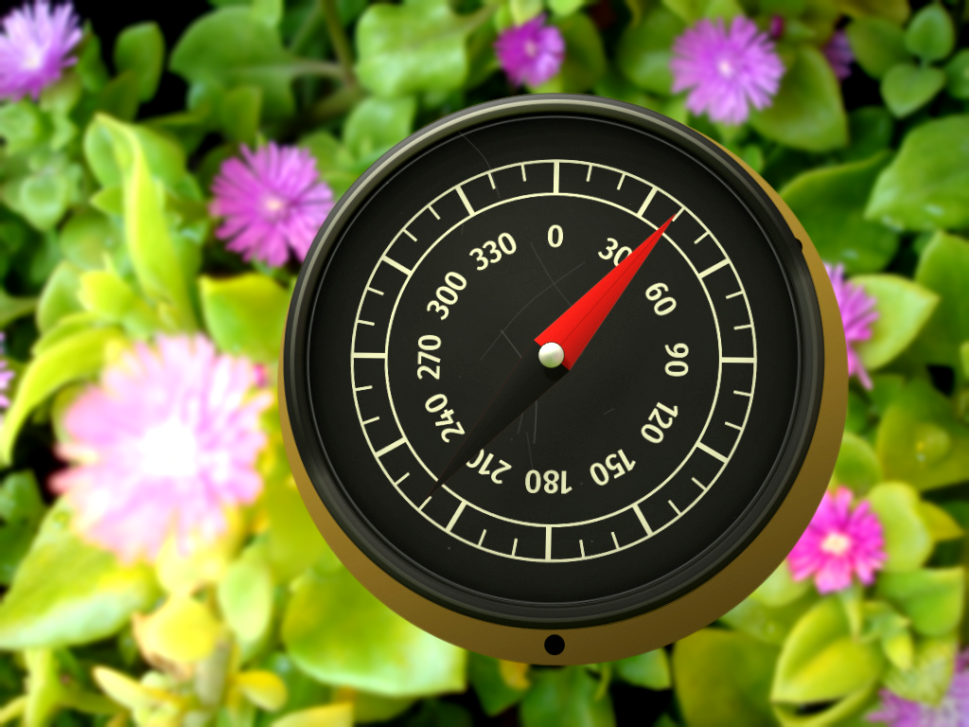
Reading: **40** °
